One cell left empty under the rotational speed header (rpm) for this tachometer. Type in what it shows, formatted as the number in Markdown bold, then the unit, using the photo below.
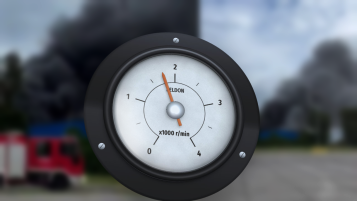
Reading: **1750** rpm
